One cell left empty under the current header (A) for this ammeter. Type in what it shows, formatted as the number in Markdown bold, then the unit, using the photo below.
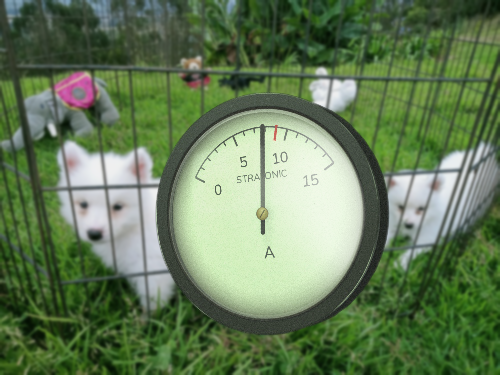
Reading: **8** A
